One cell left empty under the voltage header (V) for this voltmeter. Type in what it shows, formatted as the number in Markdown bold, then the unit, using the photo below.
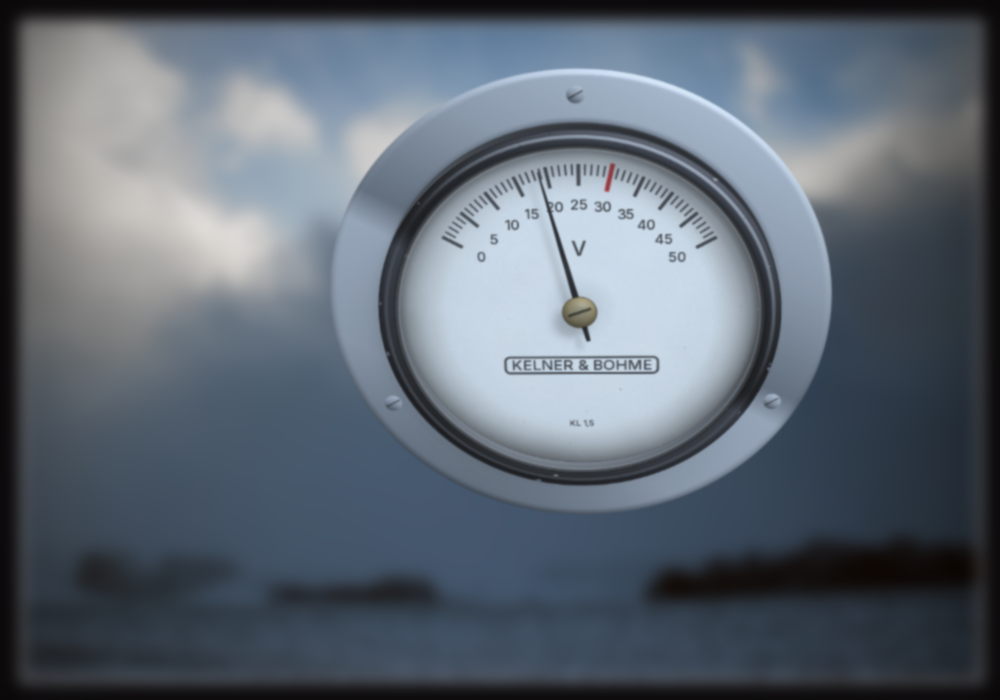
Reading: **19** V
